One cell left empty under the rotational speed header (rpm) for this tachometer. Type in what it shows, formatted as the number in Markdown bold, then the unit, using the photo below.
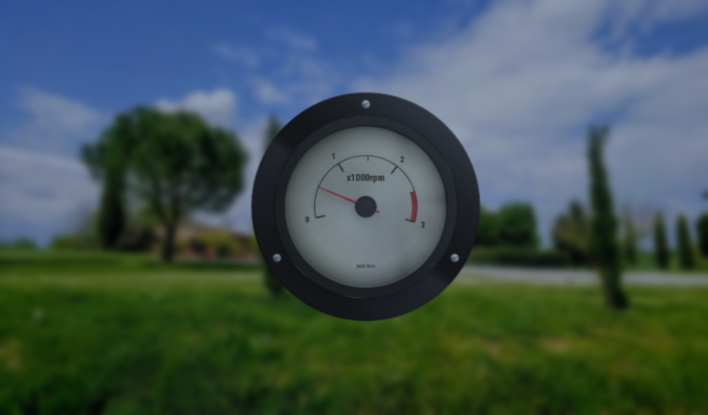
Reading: **500** rpm
